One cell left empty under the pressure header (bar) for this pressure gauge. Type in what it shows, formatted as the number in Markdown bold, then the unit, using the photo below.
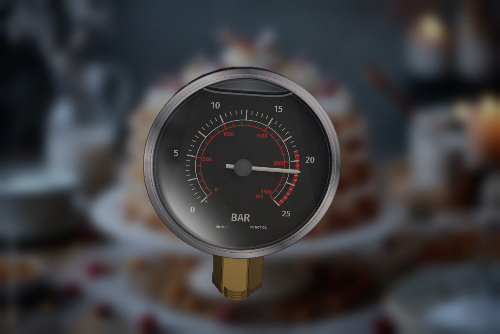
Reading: **21** bar
